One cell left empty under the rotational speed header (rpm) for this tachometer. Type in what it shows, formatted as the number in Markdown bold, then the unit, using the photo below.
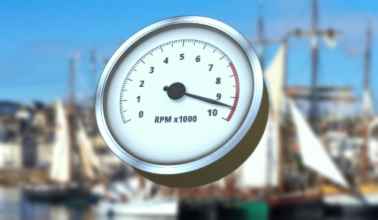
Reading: **9500** rpm
